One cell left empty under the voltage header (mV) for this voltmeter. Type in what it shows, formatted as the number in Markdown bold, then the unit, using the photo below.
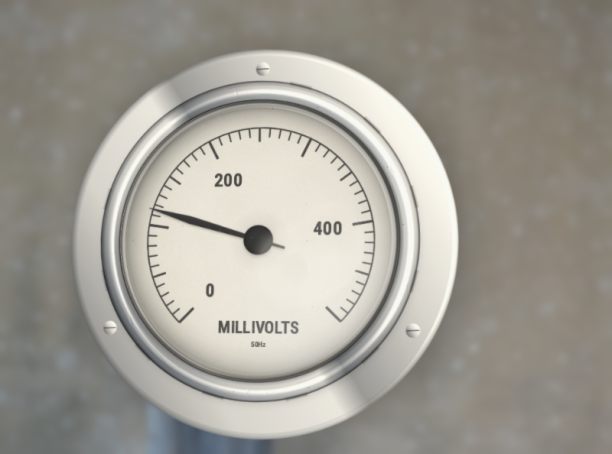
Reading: **115** mV
